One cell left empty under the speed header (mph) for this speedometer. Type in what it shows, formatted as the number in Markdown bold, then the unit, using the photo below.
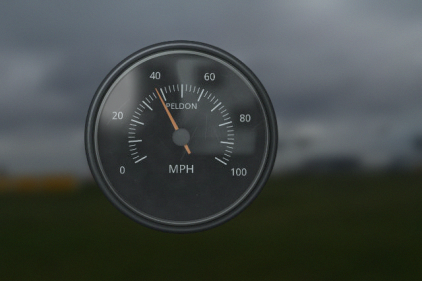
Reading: **38** mph
